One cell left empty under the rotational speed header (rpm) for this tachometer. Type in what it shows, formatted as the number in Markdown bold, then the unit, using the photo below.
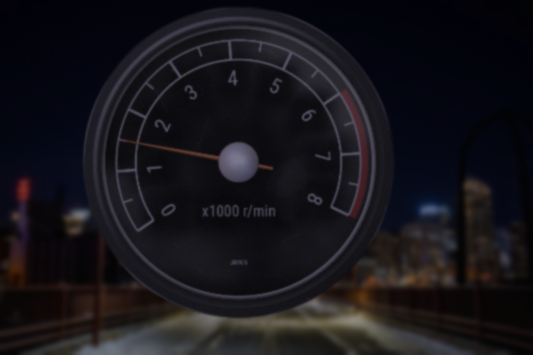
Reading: **1500** rpm
